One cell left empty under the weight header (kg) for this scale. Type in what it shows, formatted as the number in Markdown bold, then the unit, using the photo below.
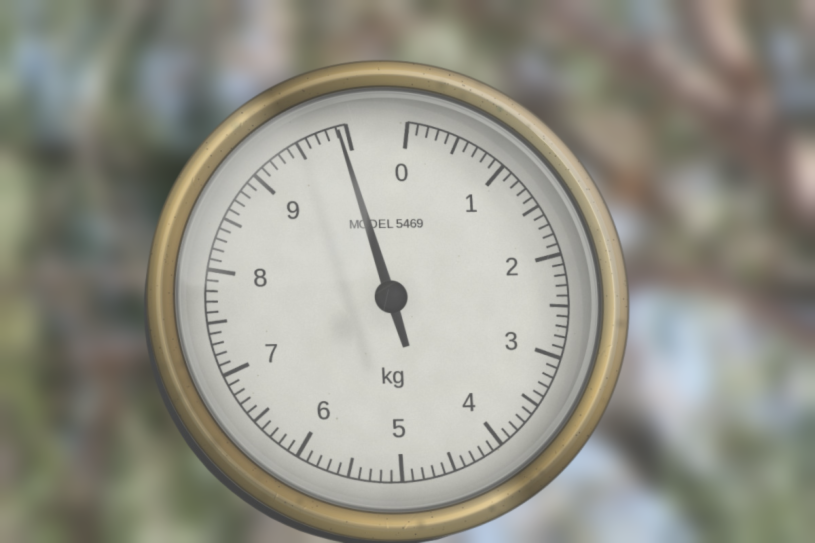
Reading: **9.9** kg
